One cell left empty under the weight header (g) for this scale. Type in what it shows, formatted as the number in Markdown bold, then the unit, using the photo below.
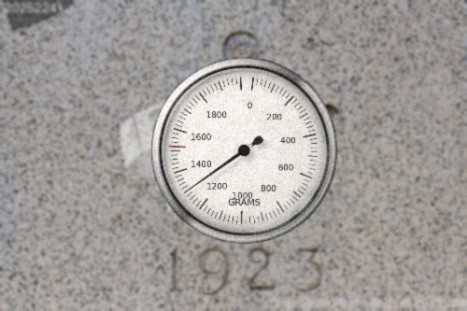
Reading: **1300** g
